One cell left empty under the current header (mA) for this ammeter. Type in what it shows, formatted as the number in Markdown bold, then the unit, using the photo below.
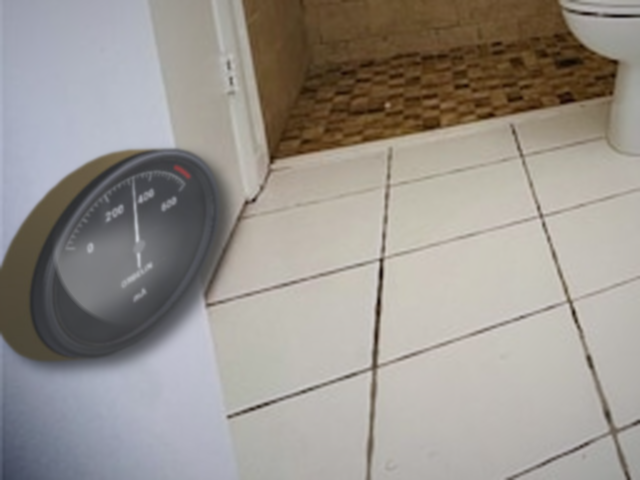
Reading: **300** mA
